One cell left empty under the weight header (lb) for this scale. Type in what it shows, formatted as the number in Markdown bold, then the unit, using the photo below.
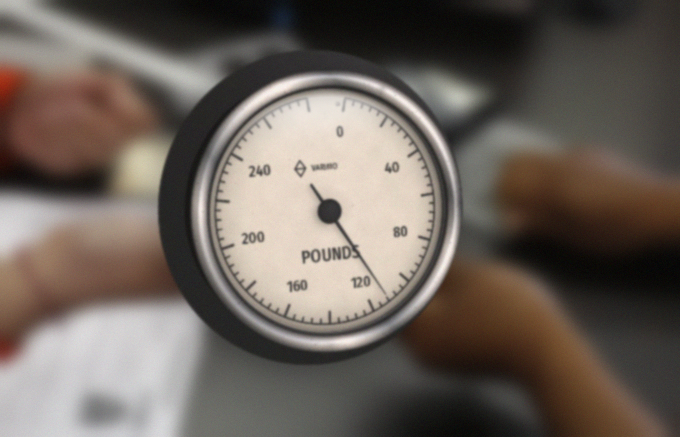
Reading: **112** lb
